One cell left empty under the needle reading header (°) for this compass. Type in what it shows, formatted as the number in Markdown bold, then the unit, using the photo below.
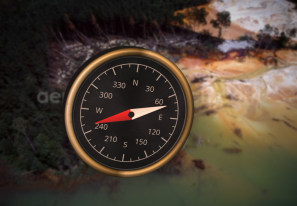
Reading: **250** °
